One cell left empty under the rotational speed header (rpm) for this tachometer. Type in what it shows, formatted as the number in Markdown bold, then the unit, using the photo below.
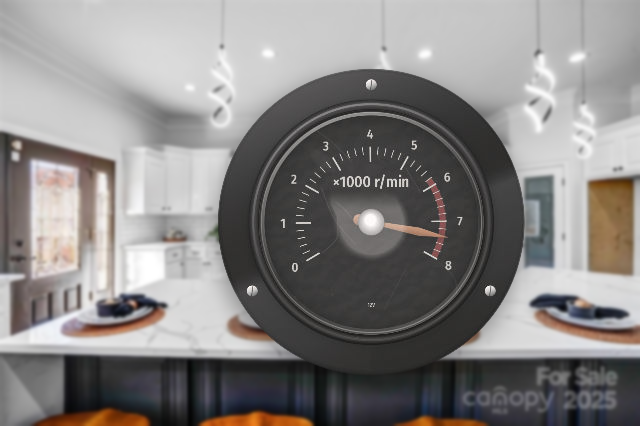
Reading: **7400** rpm
